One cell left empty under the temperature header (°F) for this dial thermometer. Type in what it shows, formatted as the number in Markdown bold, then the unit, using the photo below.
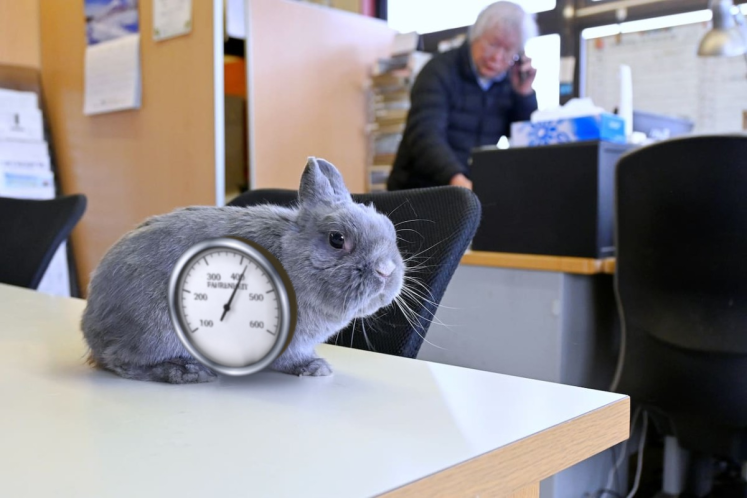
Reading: **420** °F
